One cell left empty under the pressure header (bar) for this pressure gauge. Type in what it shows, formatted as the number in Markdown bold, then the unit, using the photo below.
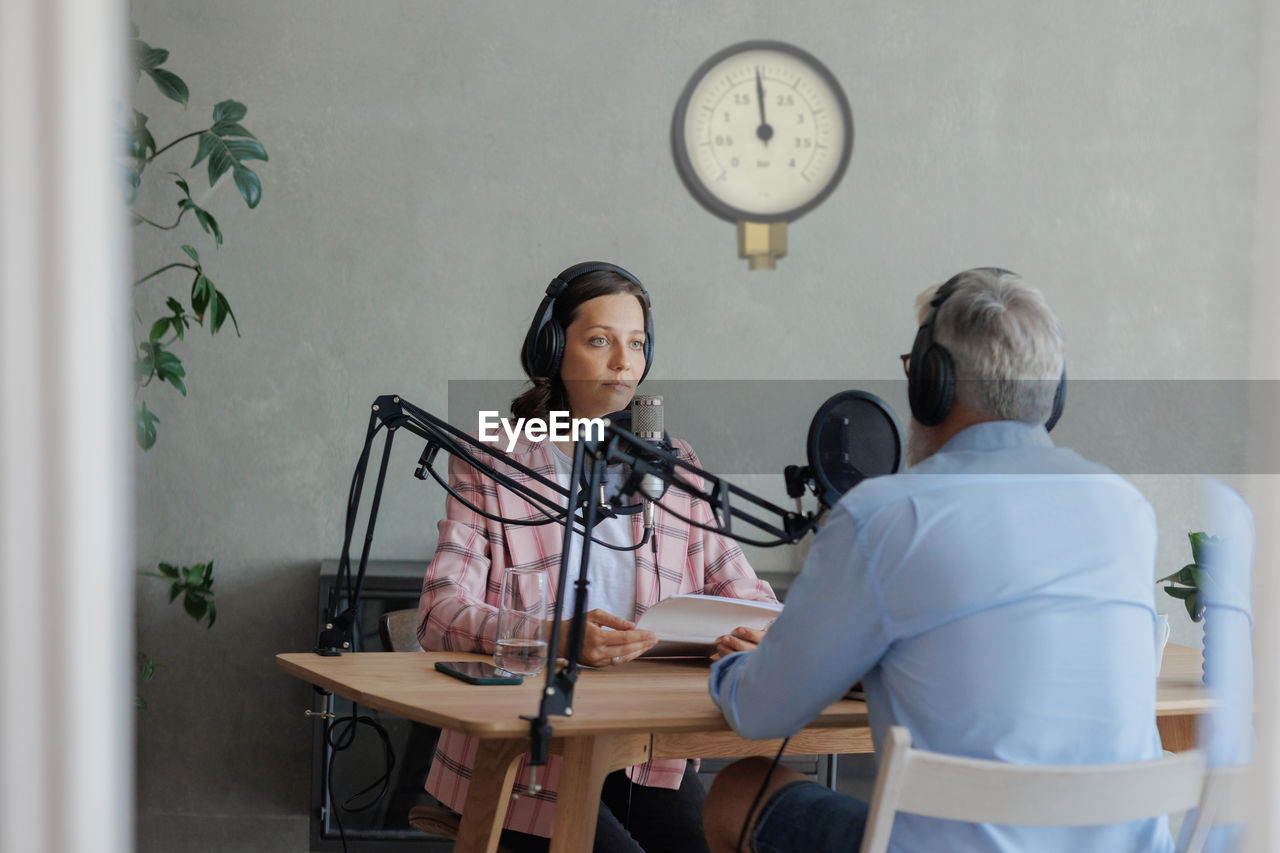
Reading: **1.9** bar
